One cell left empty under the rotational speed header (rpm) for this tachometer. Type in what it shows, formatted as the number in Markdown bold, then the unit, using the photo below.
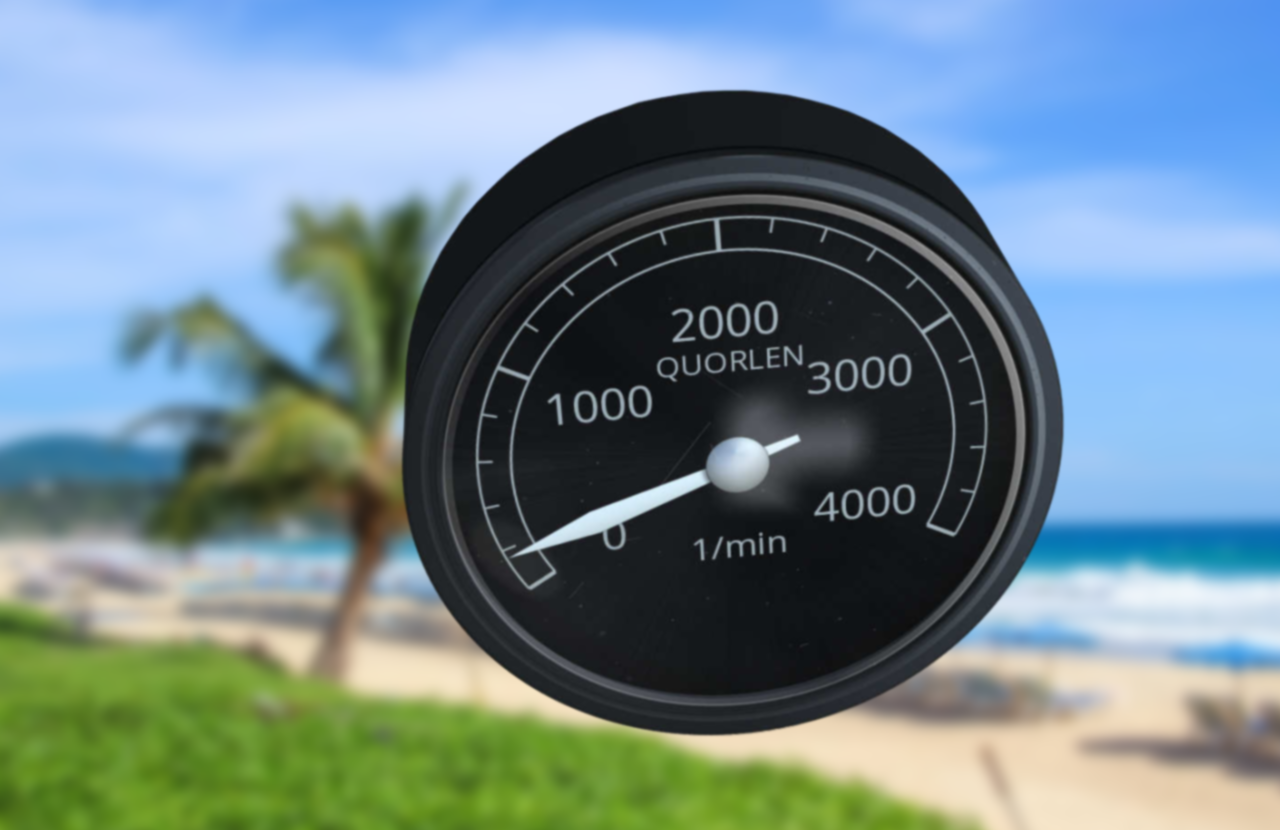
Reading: **200** rpm
